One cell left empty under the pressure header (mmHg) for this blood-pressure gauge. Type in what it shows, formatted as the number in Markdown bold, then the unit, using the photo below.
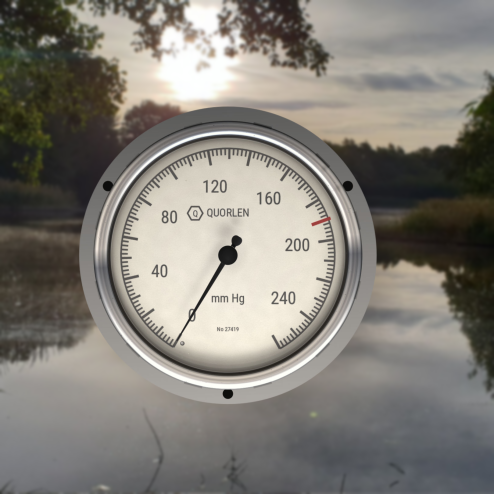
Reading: **0** mmHg
